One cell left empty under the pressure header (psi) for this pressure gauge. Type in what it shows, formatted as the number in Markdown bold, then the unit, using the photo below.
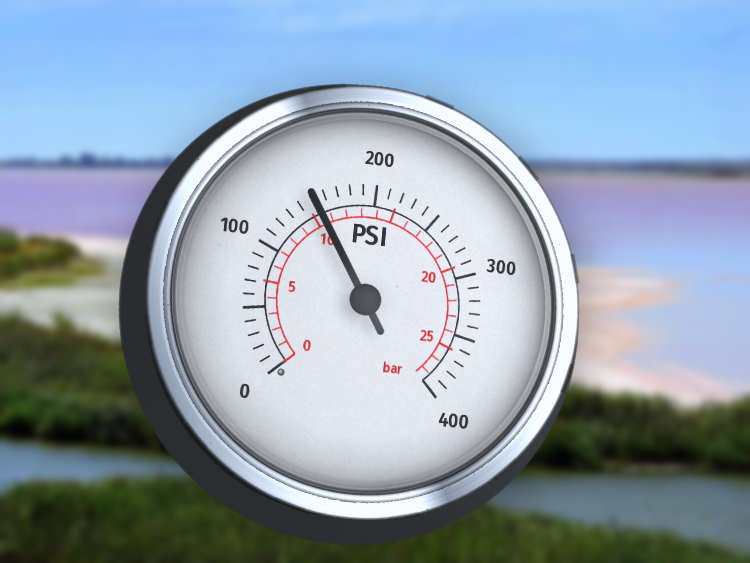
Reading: **150** psi
